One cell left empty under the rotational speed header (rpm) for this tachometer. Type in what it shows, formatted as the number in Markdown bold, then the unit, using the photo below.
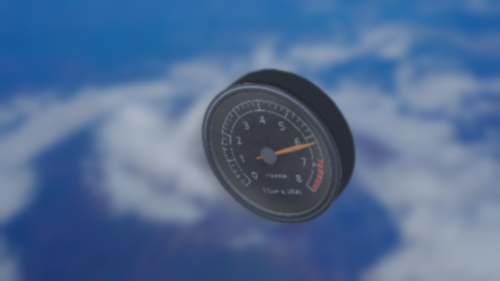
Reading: **6200** rpm
